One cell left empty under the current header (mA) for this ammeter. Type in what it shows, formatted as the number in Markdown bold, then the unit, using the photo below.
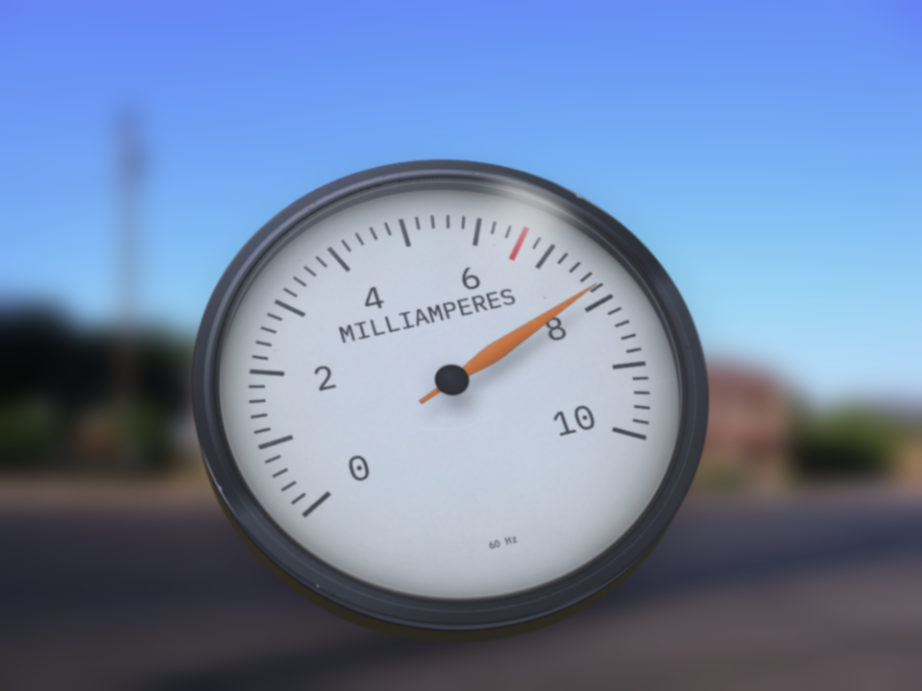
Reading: **7.8** mA
